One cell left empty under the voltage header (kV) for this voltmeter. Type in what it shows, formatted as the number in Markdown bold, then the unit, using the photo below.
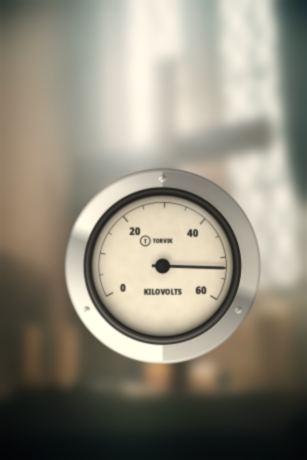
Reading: **52.5** kV
